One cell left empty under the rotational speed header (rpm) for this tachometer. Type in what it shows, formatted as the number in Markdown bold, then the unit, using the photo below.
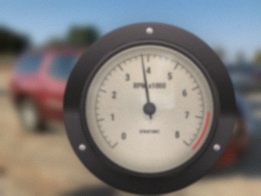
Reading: **3800** rpm
